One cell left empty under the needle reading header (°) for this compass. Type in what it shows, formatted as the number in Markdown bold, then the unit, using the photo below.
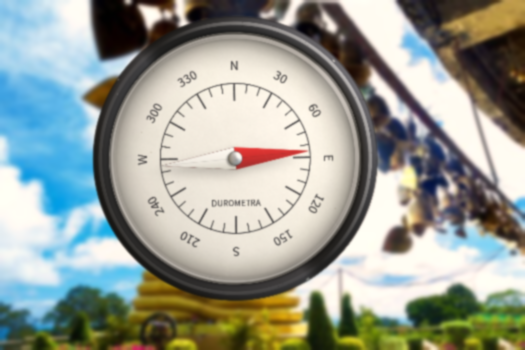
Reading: **85** °
